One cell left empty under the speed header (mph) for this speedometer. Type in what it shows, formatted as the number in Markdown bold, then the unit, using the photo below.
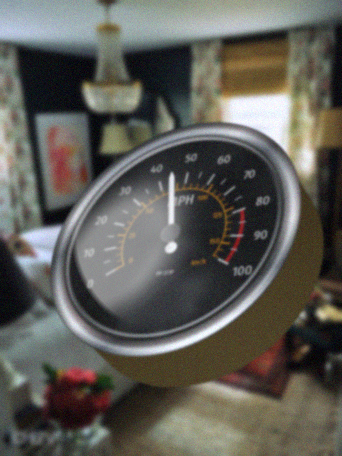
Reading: **45** mph
